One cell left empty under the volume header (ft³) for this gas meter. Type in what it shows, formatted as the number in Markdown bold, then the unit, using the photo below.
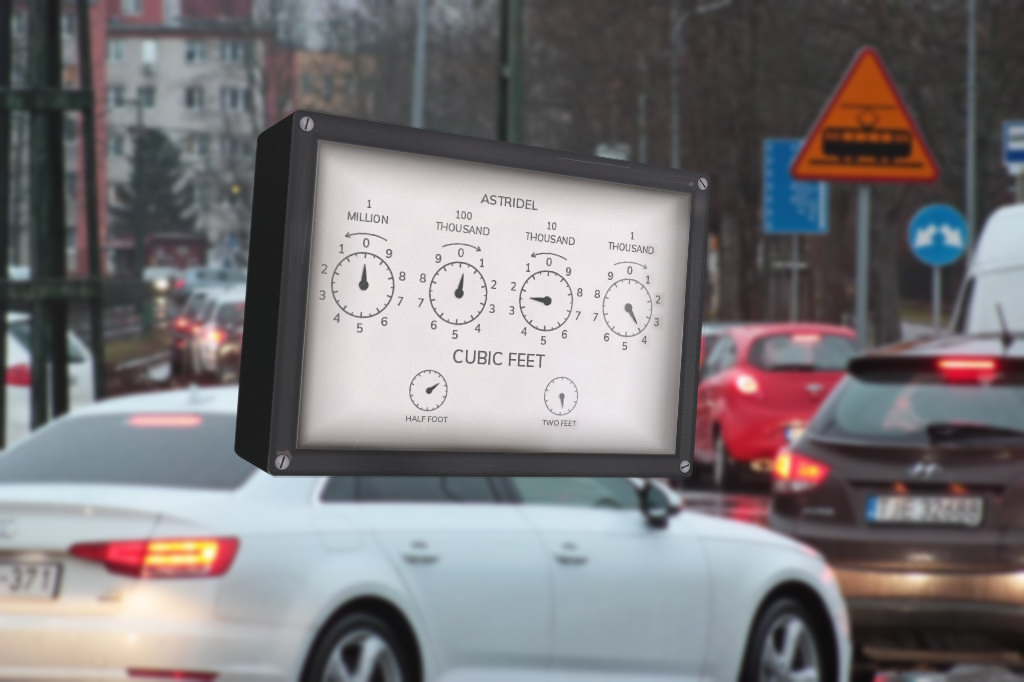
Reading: **2400** ft³
